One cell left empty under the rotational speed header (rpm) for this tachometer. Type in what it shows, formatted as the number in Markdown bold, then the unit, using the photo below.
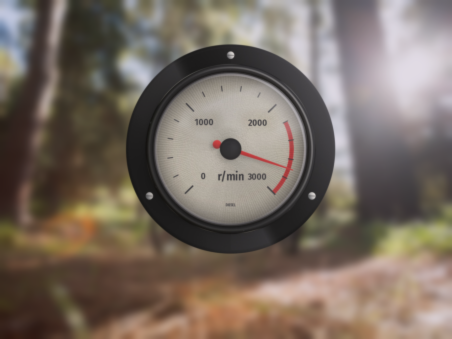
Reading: **2700** rpm
